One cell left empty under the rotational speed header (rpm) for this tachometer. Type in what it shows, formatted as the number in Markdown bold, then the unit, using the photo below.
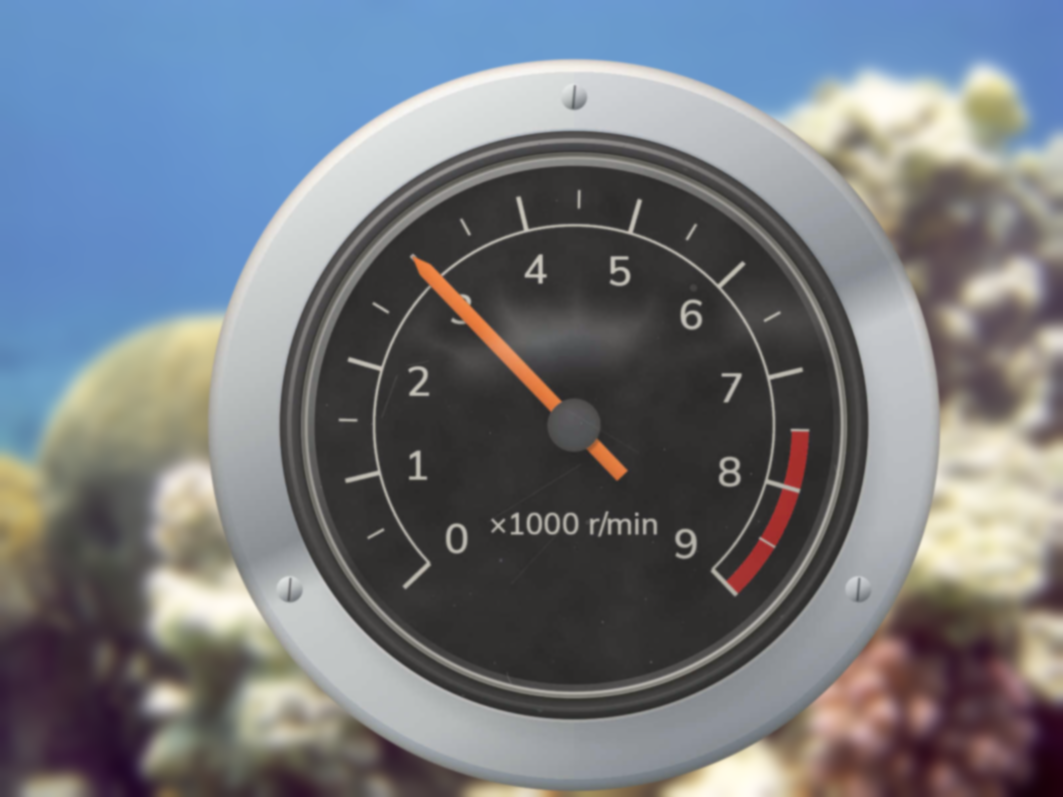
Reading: **3000** rpm
